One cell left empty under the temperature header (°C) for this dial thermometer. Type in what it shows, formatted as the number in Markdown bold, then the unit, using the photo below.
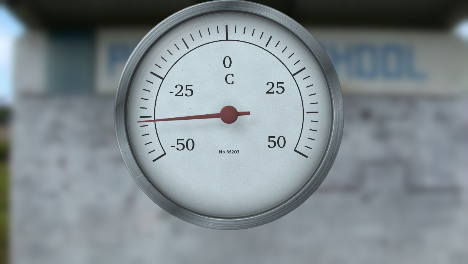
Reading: **-38.75** °C
